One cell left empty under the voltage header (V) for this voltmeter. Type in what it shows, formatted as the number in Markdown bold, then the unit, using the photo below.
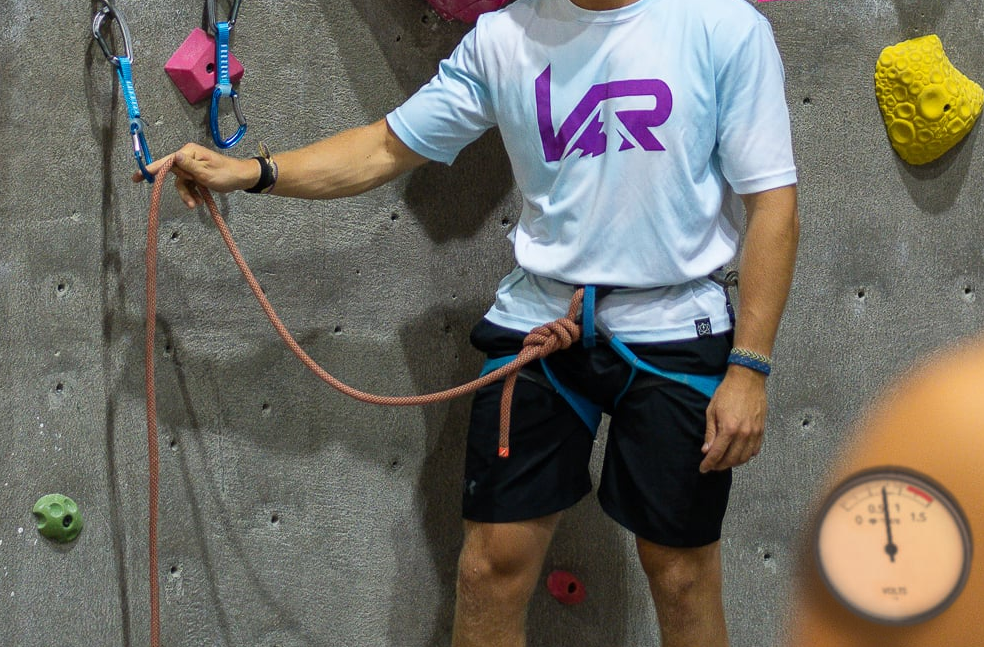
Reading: **0.75** V
